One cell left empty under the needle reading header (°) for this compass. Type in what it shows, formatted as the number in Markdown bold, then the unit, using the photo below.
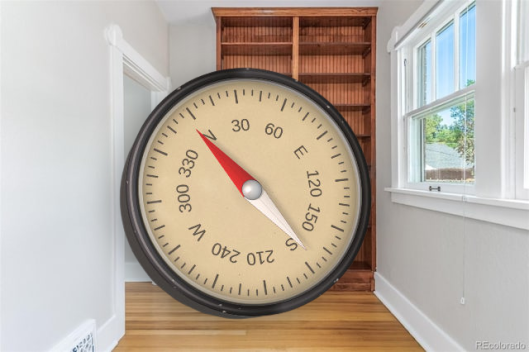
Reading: **355** °
